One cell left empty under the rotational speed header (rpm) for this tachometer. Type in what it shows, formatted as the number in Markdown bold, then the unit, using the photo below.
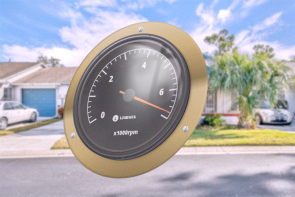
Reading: **6800** rpm
